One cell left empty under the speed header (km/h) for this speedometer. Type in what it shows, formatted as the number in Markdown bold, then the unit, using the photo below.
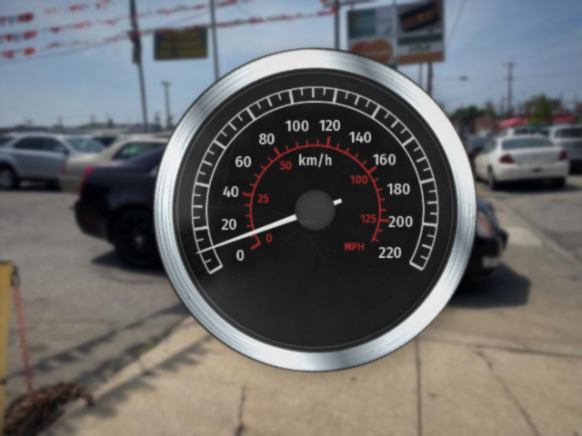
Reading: **10** km/h
